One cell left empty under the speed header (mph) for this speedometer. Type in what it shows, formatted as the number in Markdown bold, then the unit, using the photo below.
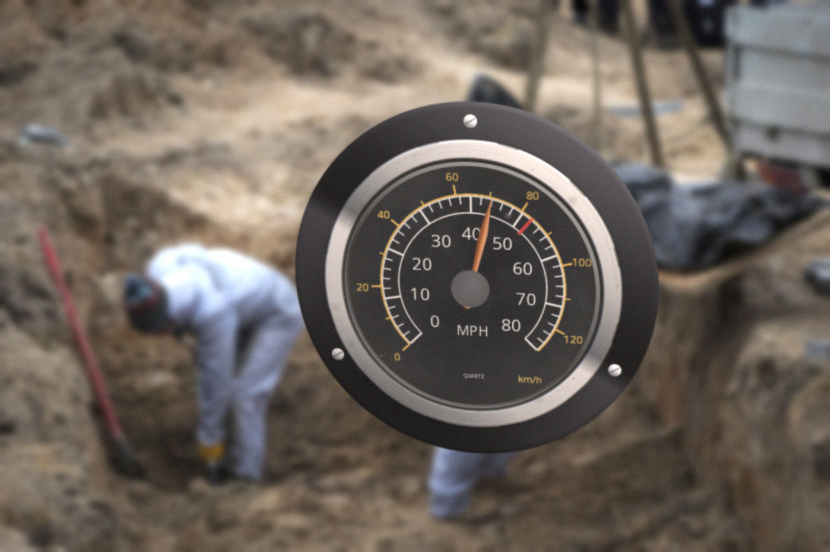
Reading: **44** mph
